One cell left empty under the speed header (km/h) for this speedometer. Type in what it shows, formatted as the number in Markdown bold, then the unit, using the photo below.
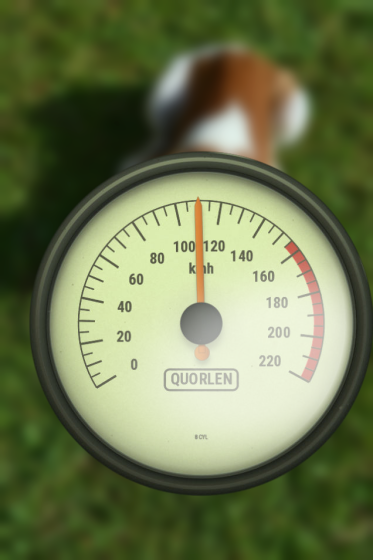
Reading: **110** km/h
